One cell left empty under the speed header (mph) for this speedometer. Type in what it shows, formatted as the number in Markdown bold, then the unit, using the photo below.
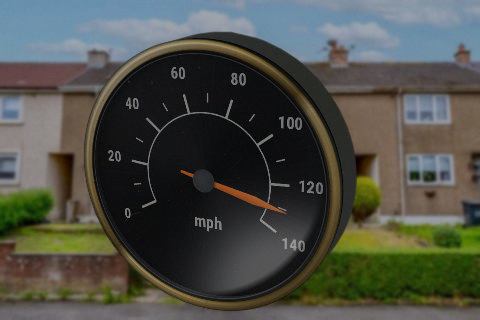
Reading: **130** mph
